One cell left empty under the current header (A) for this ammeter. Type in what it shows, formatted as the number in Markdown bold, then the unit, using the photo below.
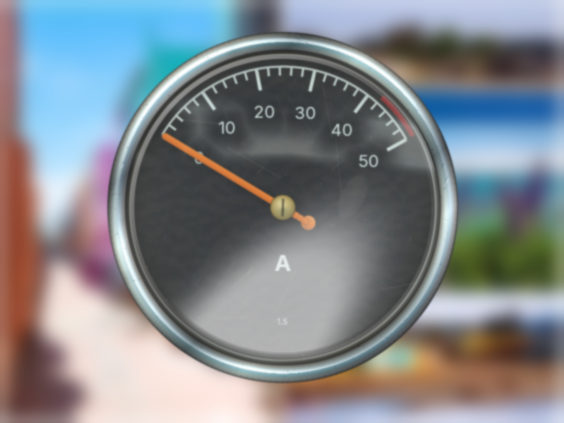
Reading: **0** A
